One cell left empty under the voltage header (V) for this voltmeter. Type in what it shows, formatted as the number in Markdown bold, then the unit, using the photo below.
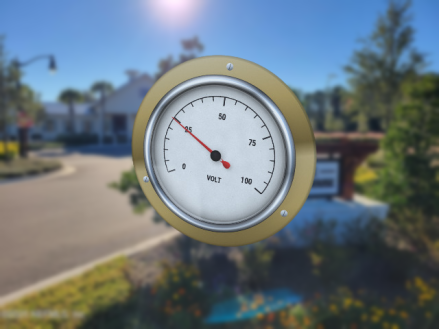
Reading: **25** V
